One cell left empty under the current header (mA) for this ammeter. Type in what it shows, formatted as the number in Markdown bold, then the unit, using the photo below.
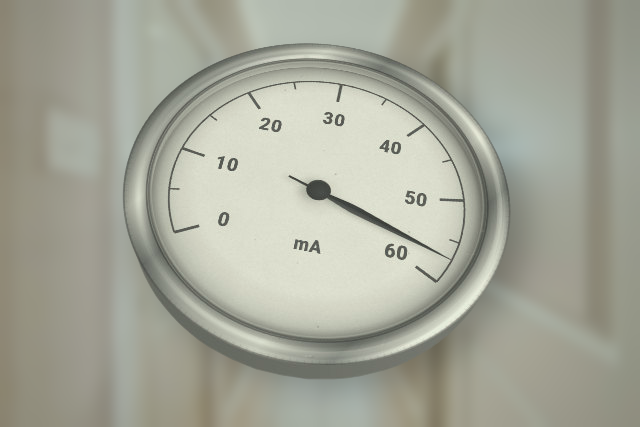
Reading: **57.5** mA
